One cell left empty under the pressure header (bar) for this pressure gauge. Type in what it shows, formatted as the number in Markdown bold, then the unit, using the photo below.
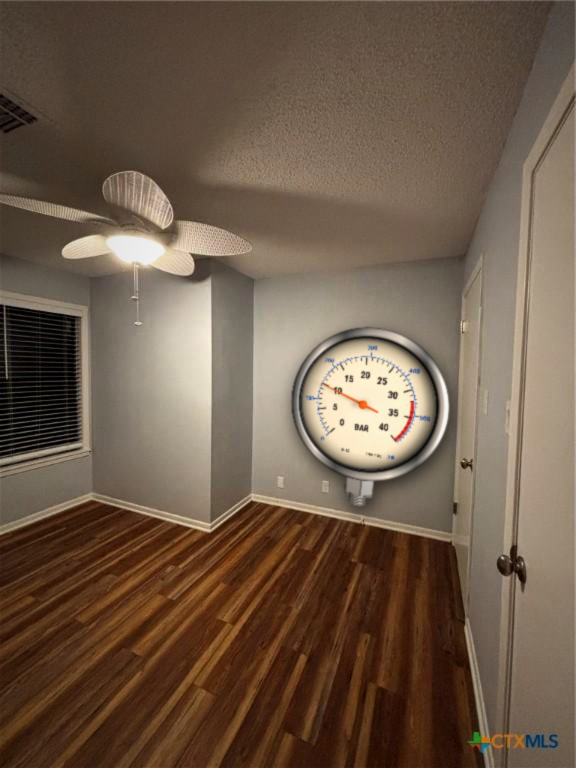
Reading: **10** bar
